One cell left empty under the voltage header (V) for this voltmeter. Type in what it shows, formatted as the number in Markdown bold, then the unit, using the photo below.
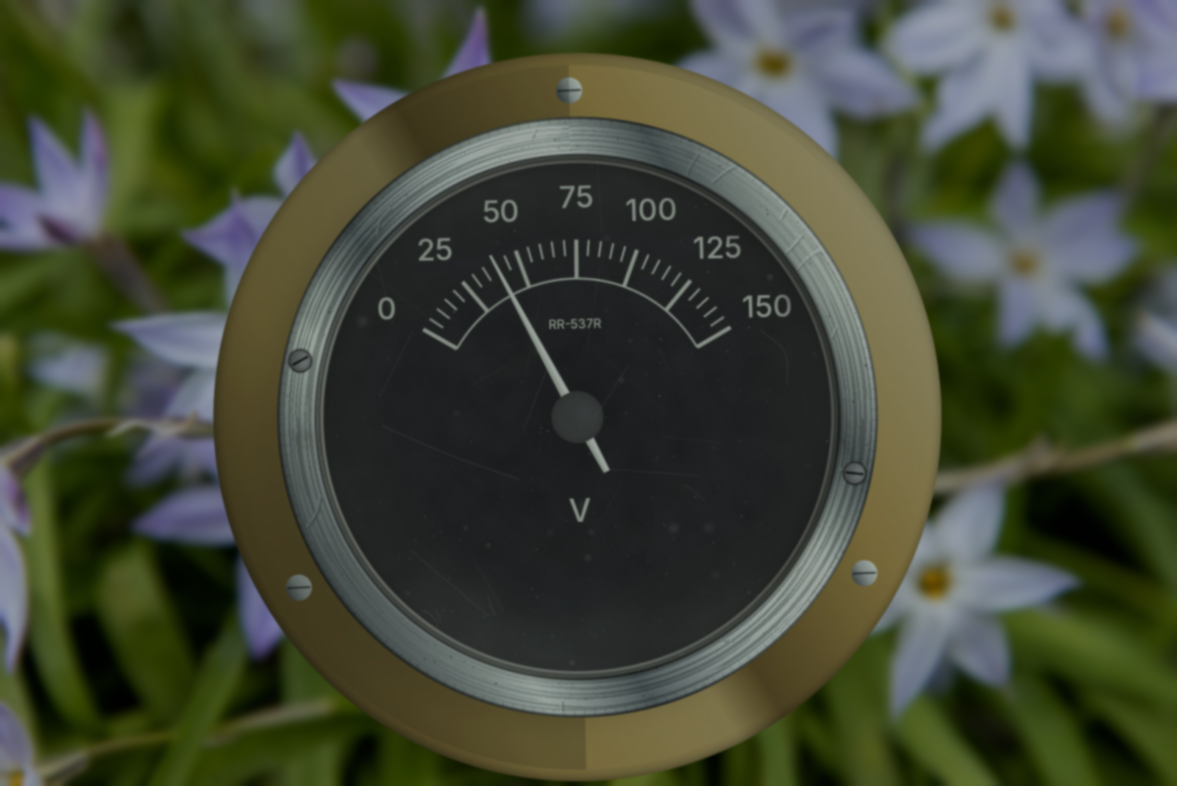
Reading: **40** V
